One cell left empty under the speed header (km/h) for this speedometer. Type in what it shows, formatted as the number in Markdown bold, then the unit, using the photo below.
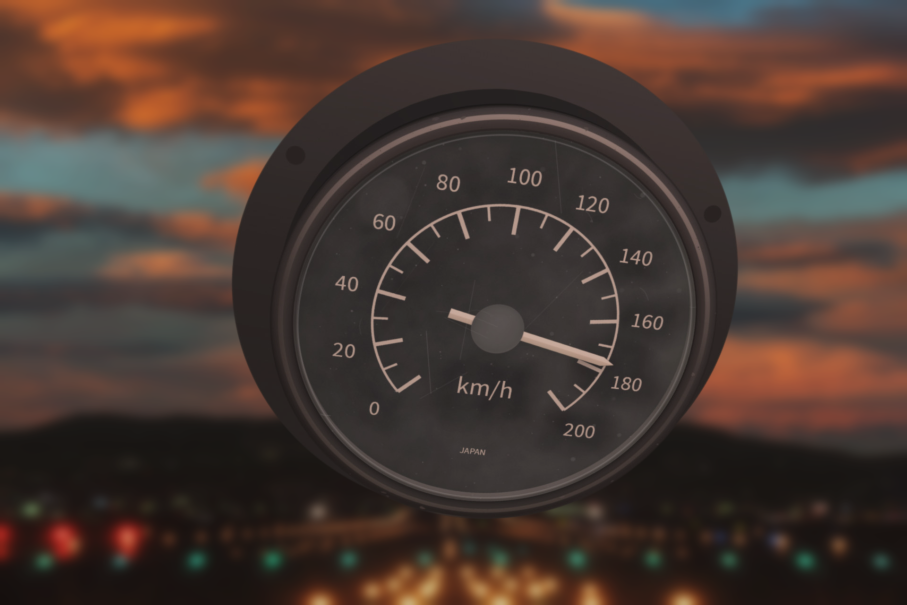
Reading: **175** km/h
